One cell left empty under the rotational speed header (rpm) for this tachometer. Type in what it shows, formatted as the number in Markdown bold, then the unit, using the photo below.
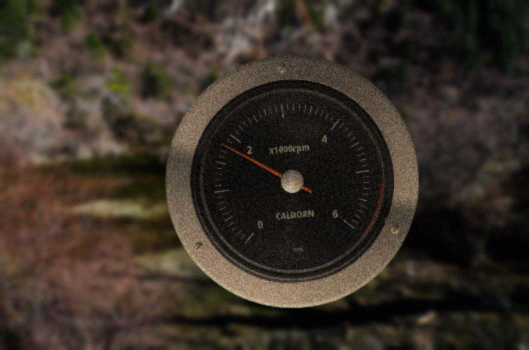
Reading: **1800** rpm
